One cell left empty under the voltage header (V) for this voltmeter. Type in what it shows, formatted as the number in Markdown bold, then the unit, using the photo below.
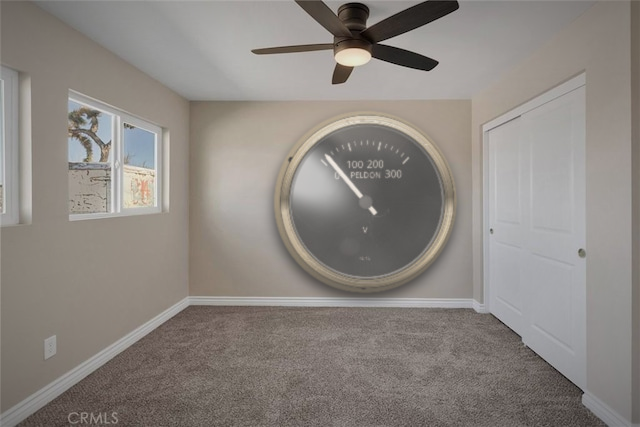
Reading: **20** V
